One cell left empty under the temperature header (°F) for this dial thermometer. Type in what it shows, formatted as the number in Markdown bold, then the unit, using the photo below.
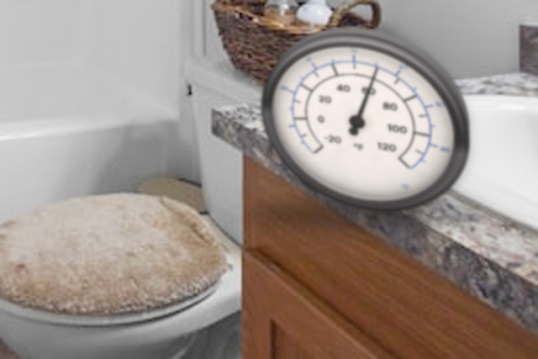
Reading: **60** °F
